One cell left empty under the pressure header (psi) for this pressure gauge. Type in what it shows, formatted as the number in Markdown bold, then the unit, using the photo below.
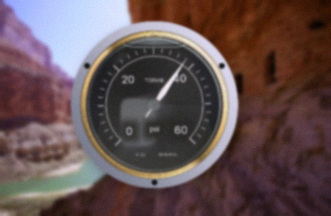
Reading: **38** psi
